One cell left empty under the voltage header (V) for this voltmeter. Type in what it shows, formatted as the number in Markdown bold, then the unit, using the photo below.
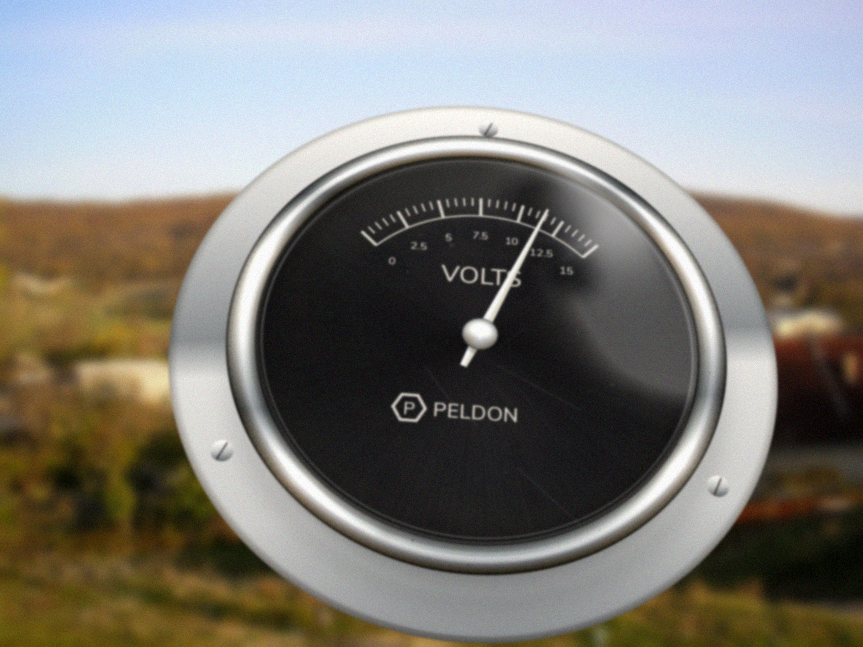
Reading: **11.5** V
